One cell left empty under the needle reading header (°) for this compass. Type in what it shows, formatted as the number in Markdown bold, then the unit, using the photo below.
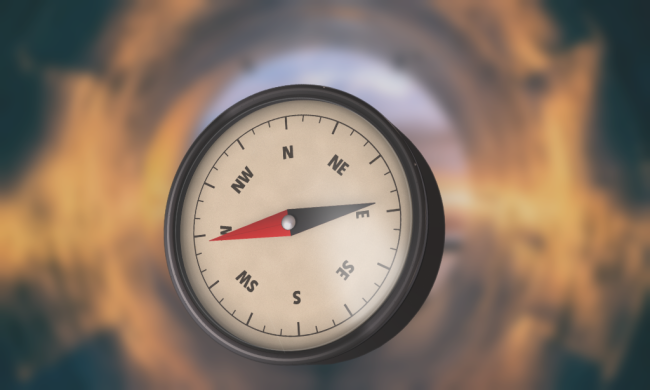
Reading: **265** °
